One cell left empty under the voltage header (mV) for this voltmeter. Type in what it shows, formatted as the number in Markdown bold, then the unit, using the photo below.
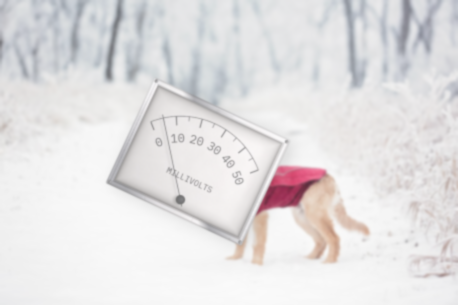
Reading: **5** mV
